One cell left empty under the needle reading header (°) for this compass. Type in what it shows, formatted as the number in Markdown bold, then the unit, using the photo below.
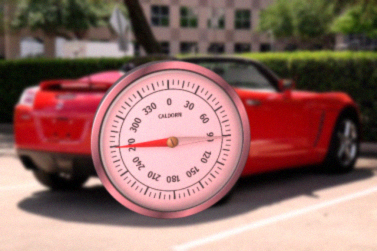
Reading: **270** °
